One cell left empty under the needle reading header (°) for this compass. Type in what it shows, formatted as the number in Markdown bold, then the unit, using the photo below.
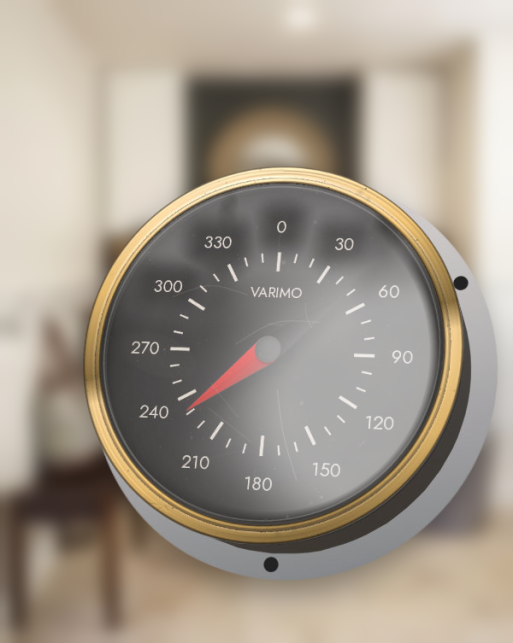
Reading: **230** °
